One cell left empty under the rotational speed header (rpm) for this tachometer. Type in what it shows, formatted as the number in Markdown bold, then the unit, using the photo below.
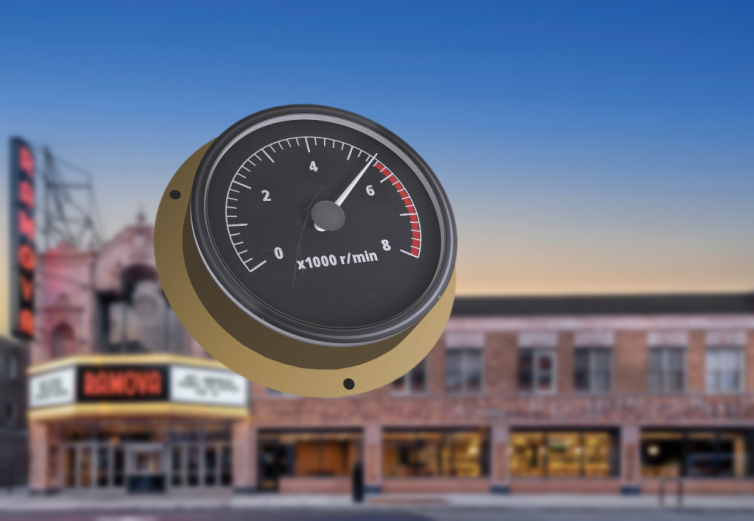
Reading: **5500** rpm
